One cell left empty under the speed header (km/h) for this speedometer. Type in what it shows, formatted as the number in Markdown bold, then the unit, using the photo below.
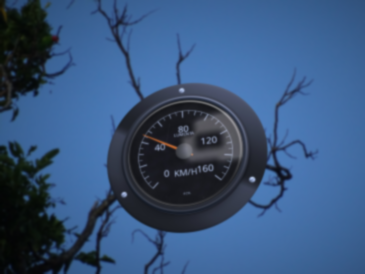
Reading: **45** km/h
